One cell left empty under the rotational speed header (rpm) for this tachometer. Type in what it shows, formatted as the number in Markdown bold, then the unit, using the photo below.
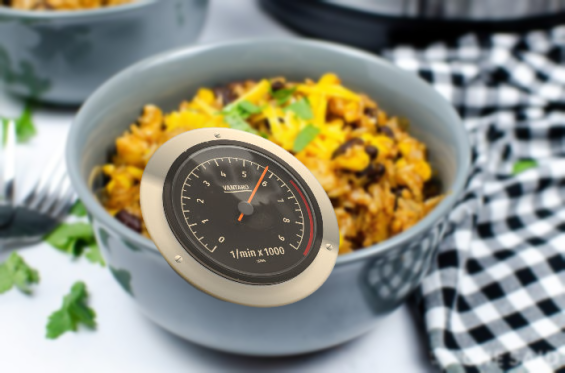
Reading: **5750** rpm
